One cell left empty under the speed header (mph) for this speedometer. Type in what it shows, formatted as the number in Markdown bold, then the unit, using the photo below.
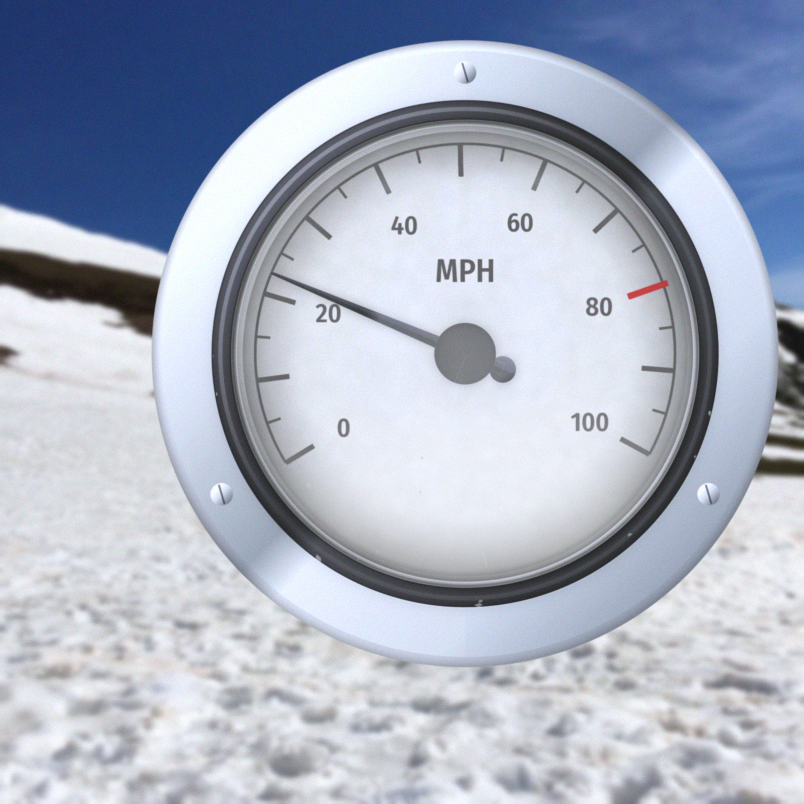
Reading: **22.5** mph
